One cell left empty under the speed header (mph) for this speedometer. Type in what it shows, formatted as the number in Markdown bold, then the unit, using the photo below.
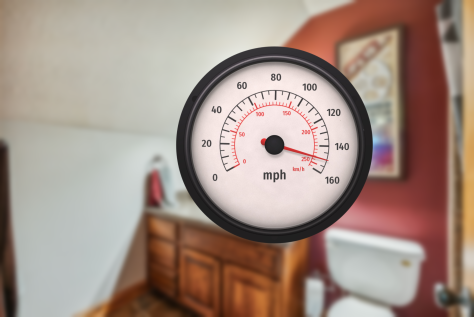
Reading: **150** mph
